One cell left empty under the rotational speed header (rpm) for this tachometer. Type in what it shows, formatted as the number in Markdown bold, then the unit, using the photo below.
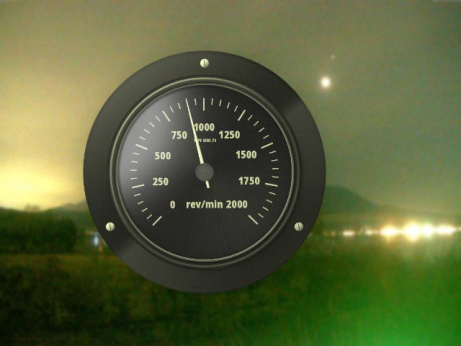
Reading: **900** rpm
